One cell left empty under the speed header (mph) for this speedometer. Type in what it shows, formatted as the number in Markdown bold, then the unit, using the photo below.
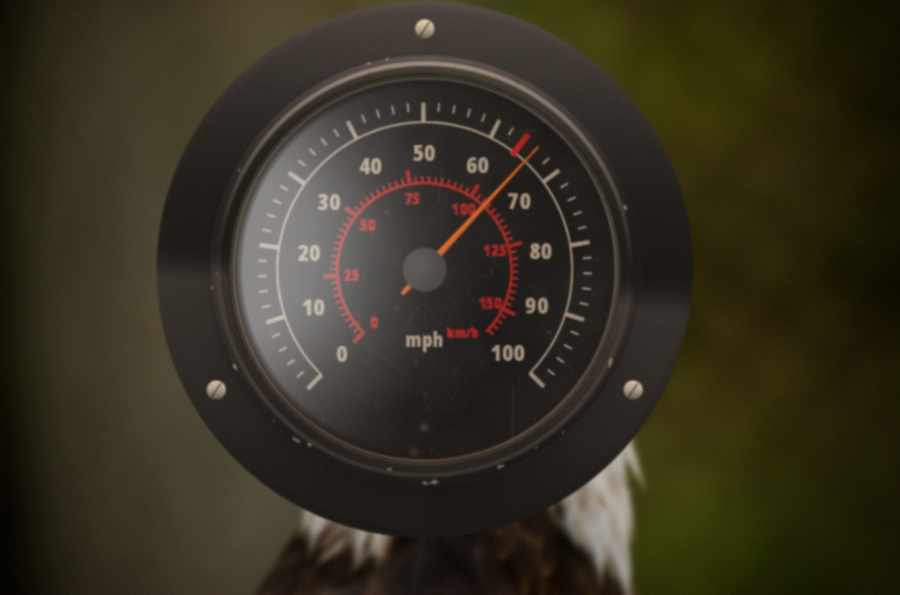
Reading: **66** mph
